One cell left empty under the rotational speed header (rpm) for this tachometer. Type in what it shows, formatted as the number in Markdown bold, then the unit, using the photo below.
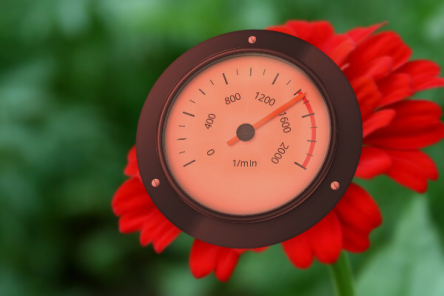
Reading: **1450** rpm
